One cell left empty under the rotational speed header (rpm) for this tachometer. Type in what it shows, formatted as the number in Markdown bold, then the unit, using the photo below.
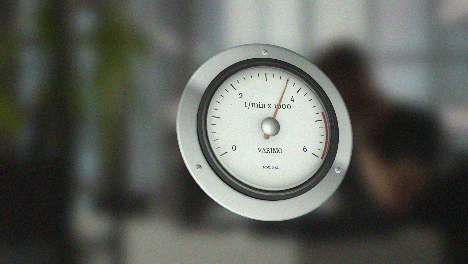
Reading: **3600** rpm
